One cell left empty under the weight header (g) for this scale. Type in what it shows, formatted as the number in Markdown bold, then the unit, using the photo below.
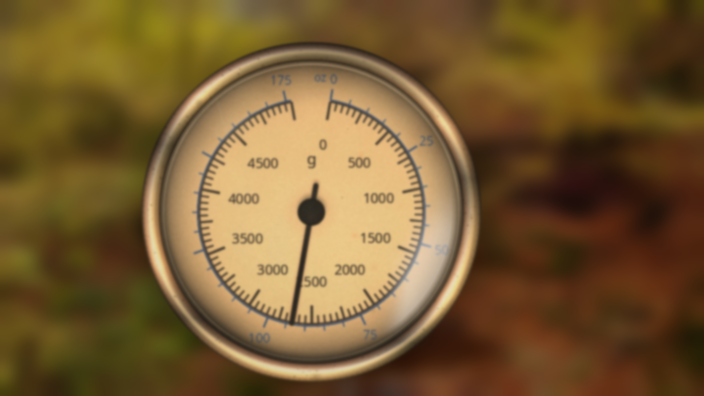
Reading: **2650** g
